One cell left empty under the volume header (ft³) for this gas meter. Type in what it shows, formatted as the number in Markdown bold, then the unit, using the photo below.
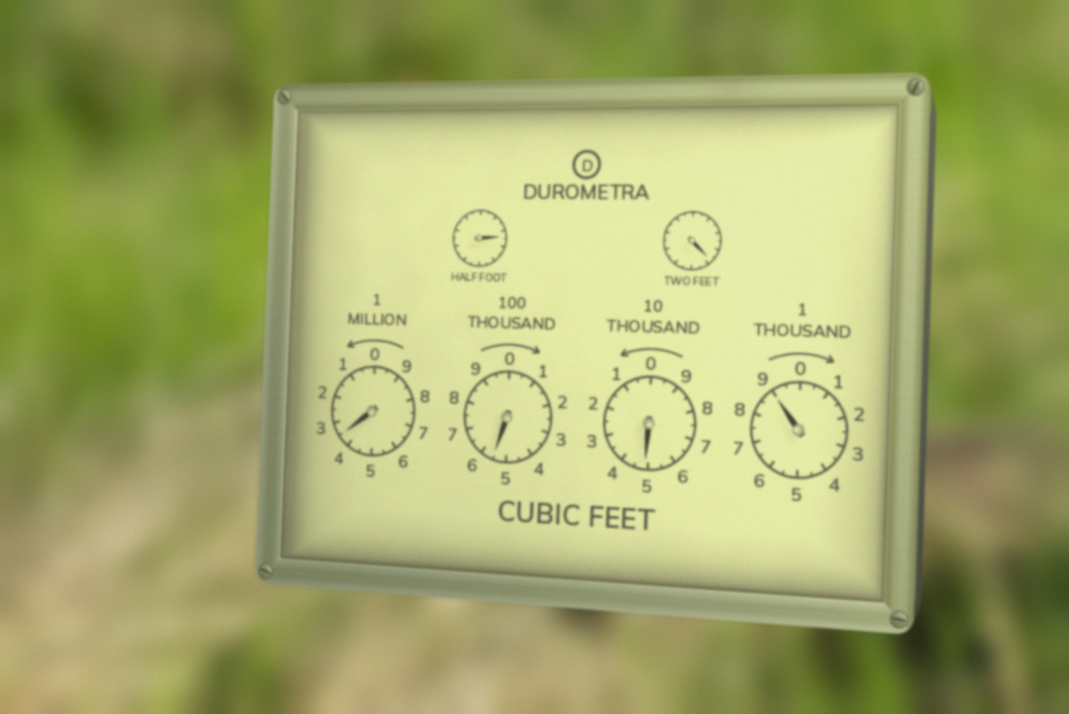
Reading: **354900** ft³
